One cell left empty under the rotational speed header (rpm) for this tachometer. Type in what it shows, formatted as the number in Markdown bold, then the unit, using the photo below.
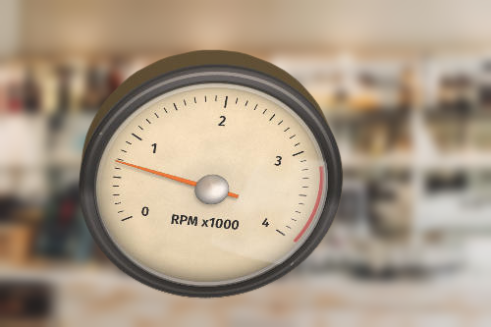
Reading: **700** rpm
